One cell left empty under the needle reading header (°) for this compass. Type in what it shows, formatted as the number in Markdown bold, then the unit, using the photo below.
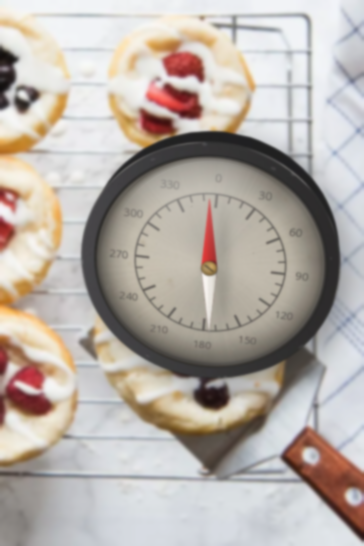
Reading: **355** °
